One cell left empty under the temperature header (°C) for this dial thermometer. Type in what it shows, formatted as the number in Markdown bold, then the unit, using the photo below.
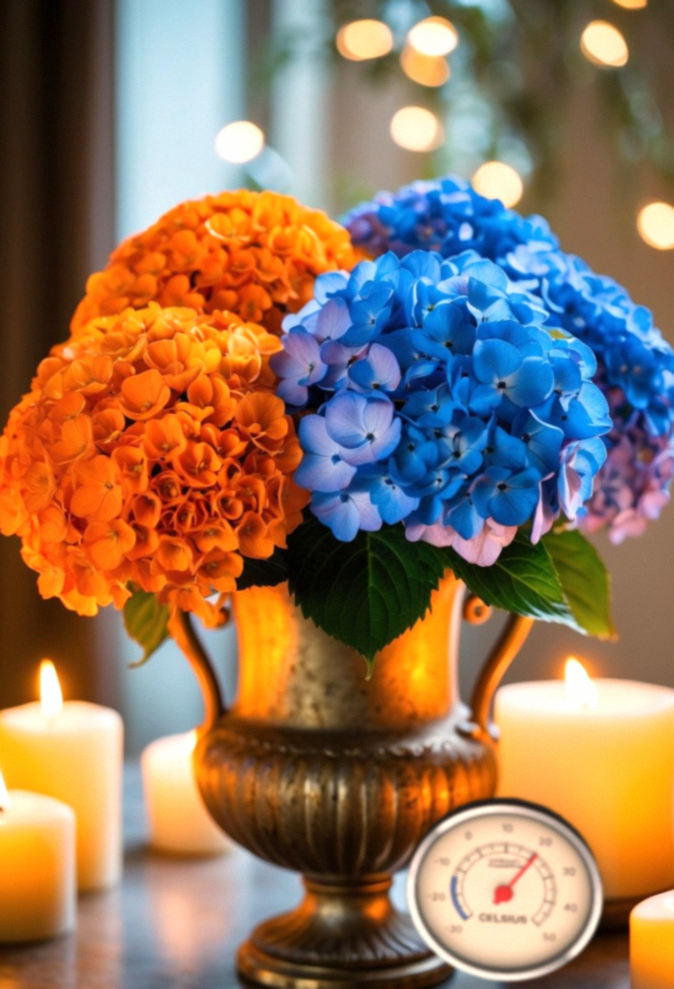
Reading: **20** °C
